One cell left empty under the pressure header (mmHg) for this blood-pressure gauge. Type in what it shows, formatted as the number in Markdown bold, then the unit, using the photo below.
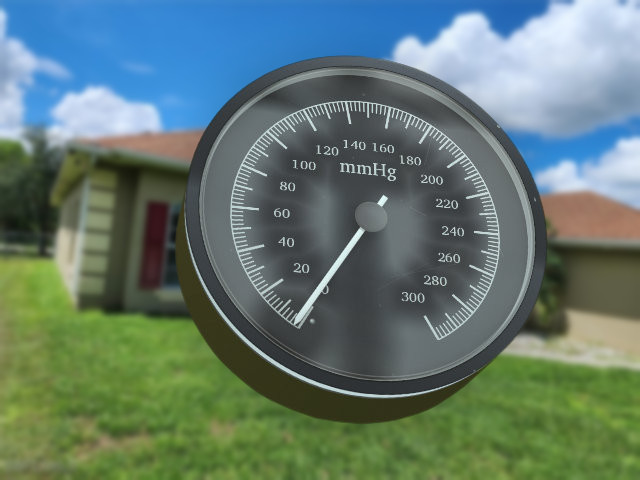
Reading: **2** mmHg
